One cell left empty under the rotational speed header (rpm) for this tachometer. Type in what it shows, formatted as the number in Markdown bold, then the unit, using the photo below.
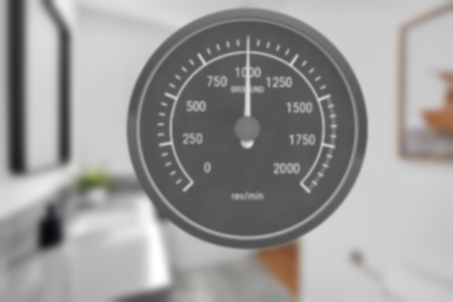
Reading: **1000** rpm
